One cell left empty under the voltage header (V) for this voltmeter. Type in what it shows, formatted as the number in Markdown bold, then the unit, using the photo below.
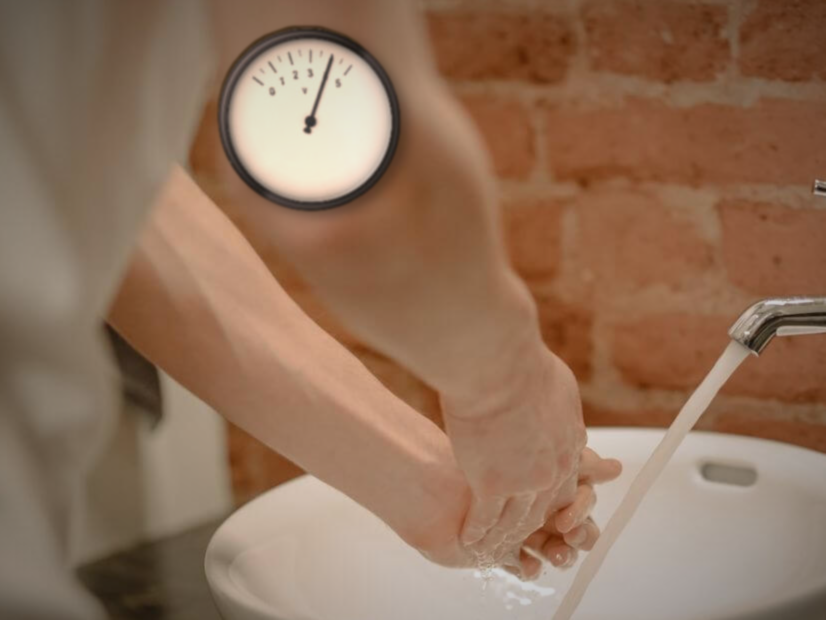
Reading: **4** V
